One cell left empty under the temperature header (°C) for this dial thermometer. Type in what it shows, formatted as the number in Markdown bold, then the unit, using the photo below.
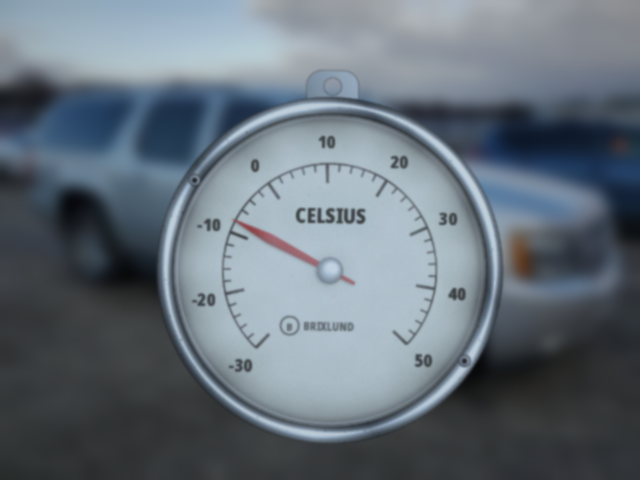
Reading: **-8** °C
